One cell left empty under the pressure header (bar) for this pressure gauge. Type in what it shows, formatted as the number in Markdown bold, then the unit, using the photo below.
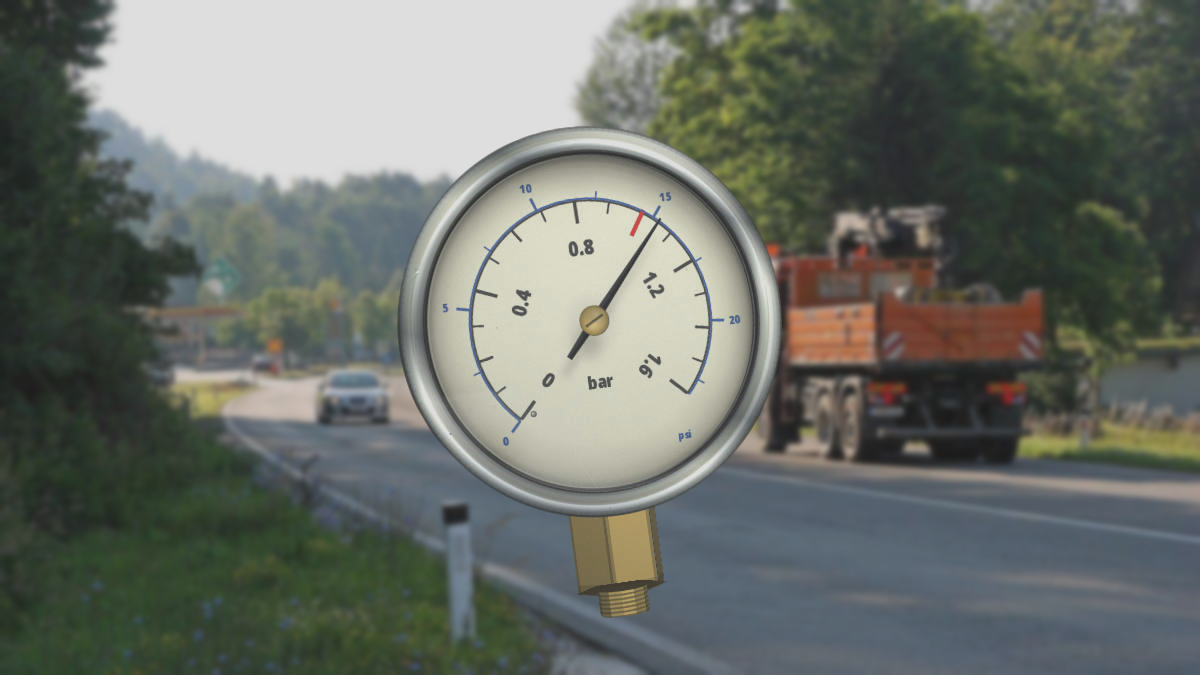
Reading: **1.05** bar
